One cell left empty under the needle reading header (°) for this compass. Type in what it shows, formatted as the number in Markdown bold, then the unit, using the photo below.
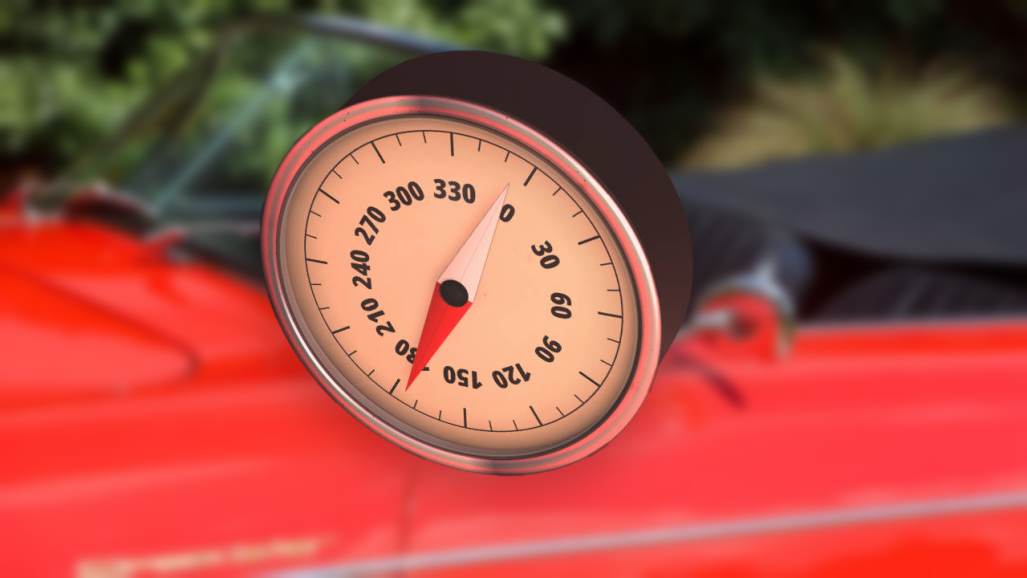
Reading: **175** °
